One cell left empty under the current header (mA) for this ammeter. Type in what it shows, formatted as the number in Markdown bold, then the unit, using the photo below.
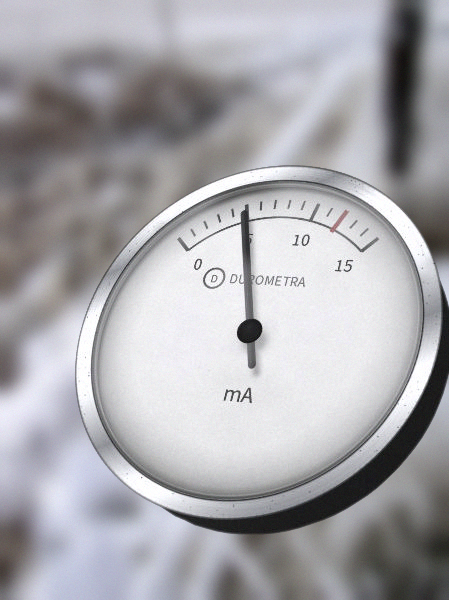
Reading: **5** mA
